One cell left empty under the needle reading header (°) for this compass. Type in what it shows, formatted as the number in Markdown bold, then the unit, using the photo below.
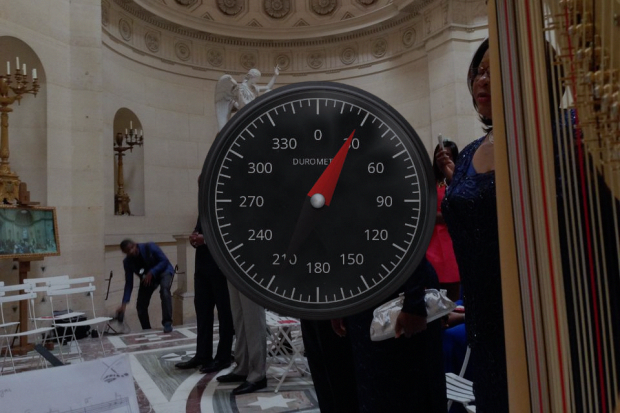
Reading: **27.5** °
